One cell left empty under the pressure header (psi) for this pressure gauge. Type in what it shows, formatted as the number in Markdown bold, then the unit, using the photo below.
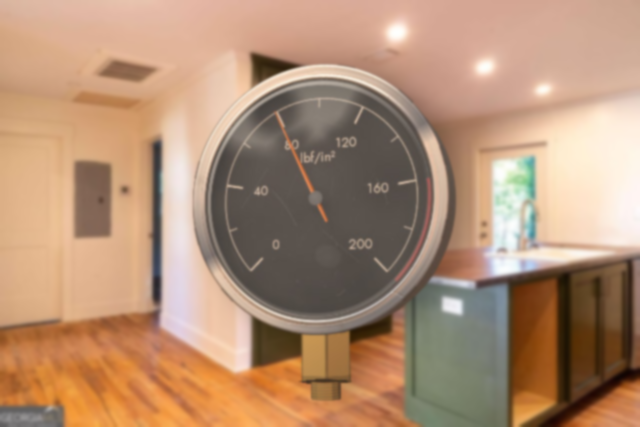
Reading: **80** psi
